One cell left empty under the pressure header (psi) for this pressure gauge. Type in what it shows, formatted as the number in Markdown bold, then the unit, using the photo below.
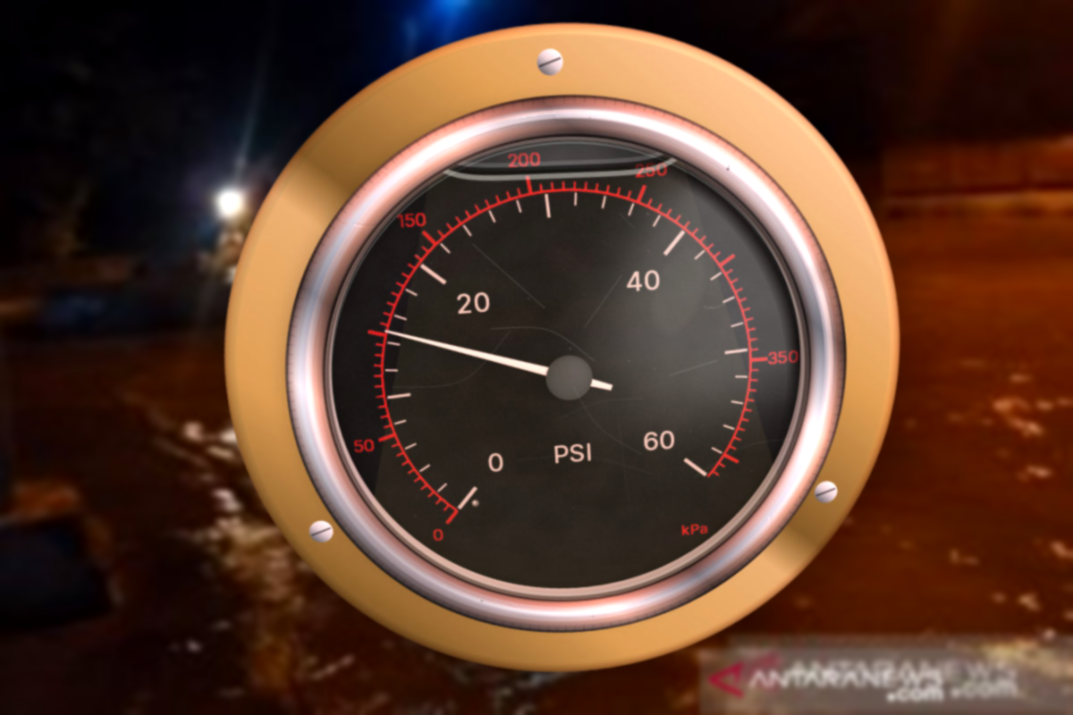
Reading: **15** psi
